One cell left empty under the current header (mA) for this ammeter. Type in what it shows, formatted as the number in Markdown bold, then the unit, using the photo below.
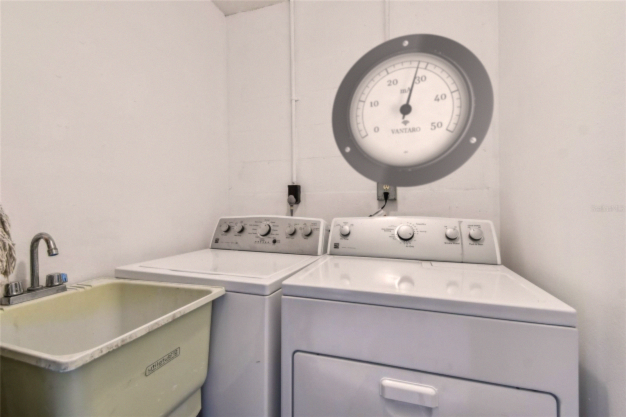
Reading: **28** mA
